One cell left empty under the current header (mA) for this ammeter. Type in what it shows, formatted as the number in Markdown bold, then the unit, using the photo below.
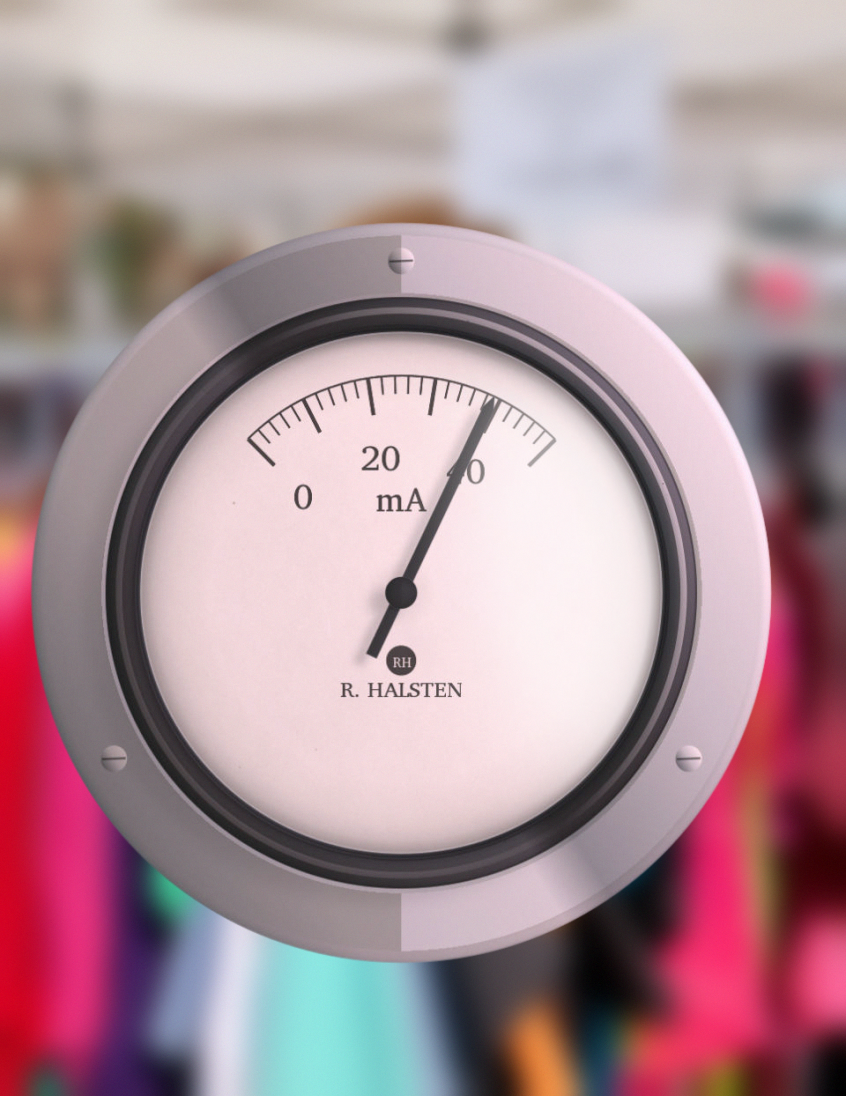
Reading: **39** mA
